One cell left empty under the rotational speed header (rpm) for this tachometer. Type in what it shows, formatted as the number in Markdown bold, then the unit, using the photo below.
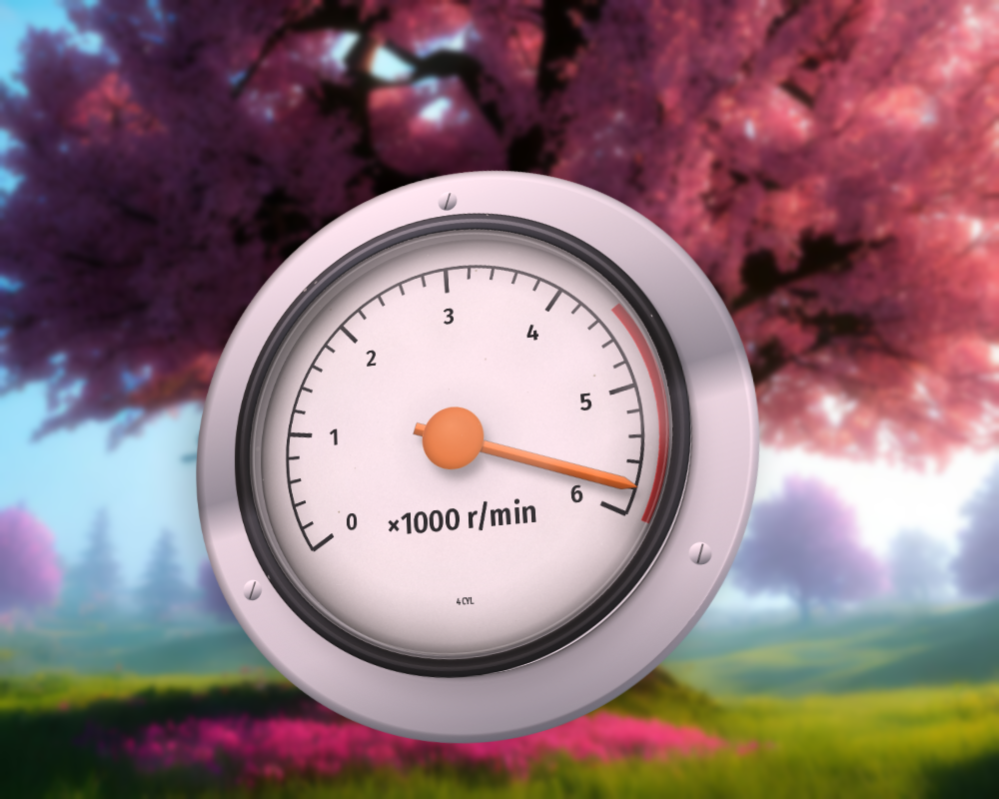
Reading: **5800** rpm
